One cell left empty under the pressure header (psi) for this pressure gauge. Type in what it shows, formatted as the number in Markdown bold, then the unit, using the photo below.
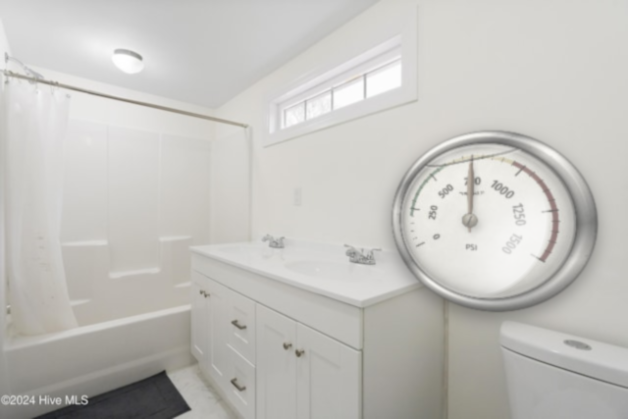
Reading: **750** psi
